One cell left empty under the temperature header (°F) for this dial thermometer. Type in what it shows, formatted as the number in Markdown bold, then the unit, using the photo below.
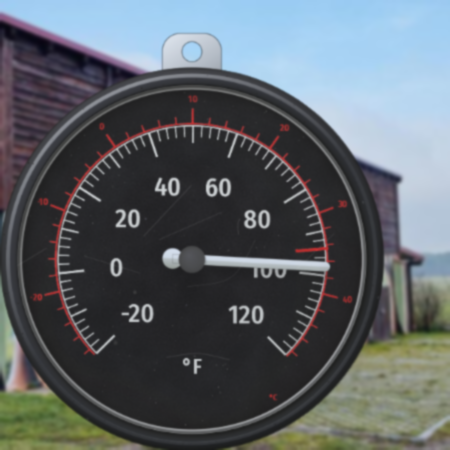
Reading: **98** °F
